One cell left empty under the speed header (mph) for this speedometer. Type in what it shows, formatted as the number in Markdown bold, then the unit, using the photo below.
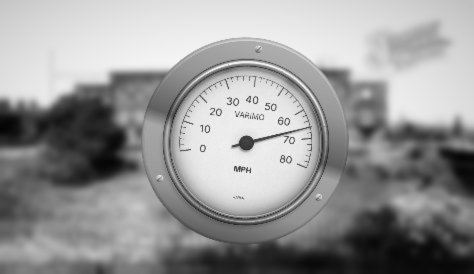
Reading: **66** mph
